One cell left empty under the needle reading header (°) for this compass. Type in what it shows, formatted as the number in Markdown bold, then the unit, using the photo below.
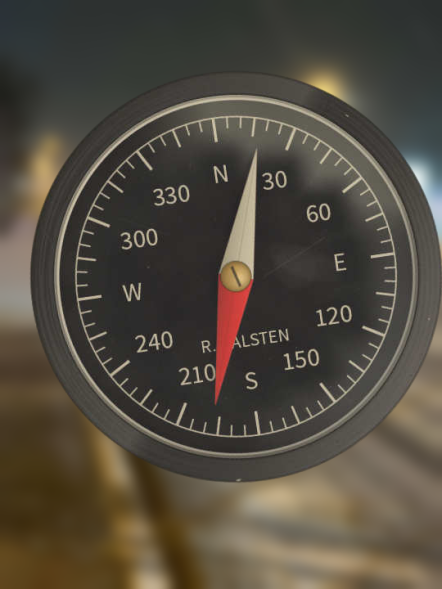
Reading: **197.5** °
